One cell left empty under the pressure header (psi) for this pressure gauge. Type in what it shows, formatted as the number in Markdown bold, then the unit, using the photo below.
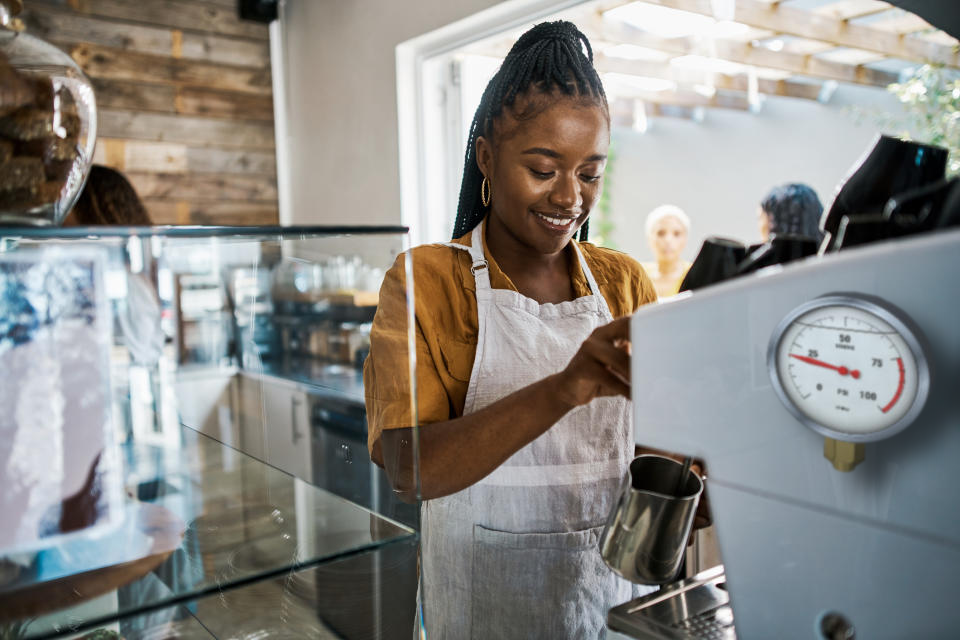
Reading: **20** psi
